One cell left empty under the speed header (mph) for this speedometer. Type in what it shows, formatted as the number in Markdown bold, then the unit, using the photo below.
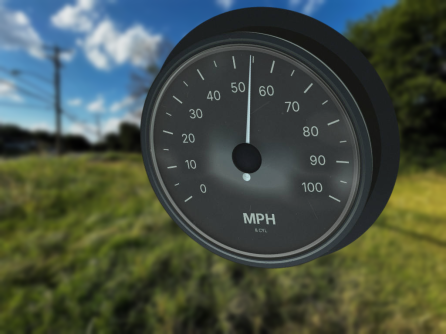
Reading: **55** mph
